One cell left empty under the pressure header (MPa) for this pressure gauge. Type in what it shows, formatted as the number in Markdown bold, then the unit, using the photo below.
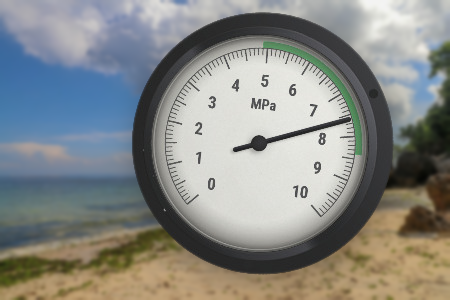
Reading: **7.6** MPa
